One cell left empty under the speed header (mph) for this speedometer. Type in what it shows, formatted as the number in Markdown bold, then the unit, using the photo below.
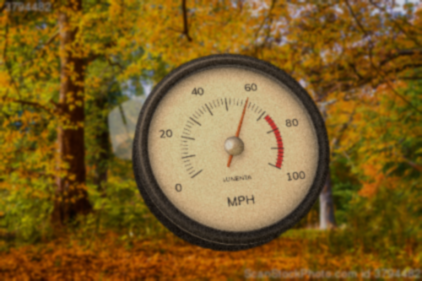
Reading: **60** mph
